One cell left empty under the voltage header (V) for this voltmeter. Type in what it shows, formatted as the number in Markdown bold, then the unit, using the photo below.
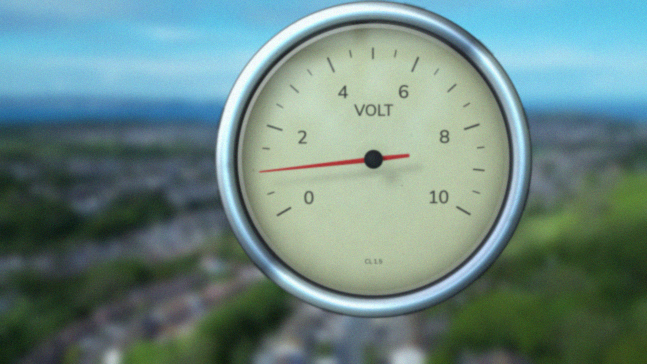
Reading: **1** V
